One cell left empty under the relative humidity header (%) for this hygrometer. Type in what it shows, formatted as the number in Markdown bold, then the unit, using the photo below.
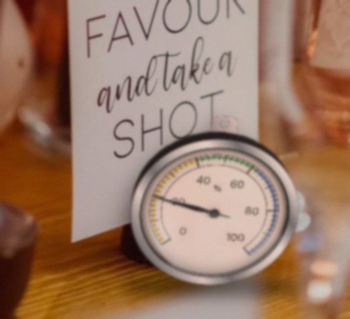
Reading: **20** %
